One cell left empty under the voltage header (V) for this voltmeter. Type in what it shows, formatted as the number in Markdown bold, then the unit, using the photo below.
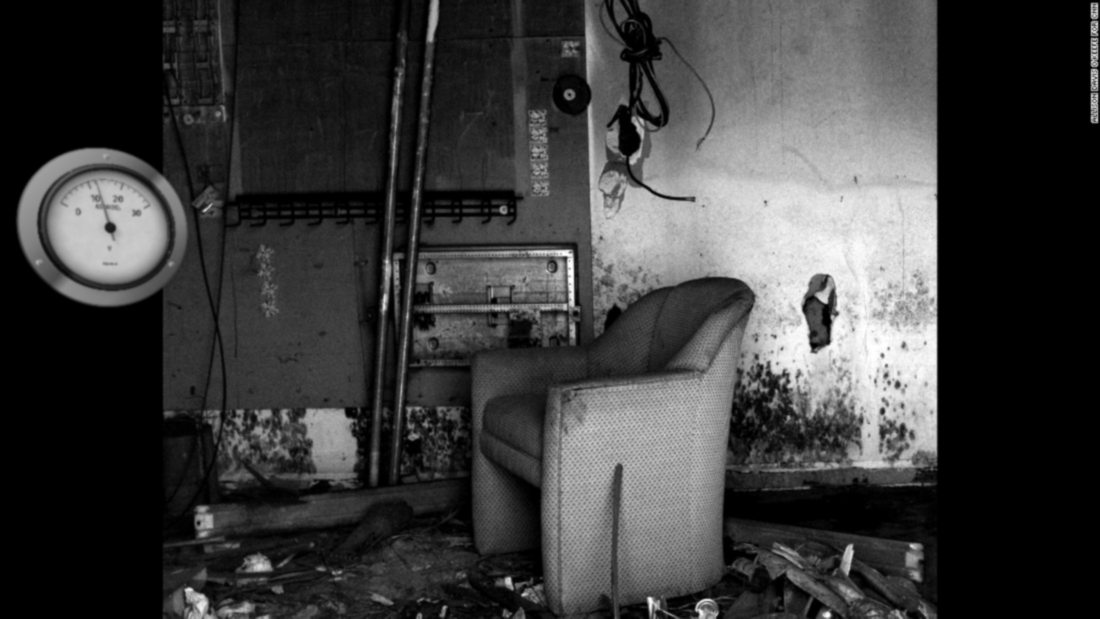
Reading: **12** V
